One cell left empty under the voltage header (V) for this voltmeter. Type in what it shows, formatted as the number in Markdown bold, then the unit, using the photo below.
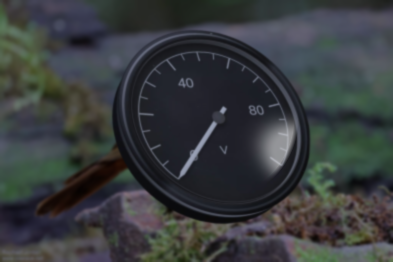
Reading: **0** V
